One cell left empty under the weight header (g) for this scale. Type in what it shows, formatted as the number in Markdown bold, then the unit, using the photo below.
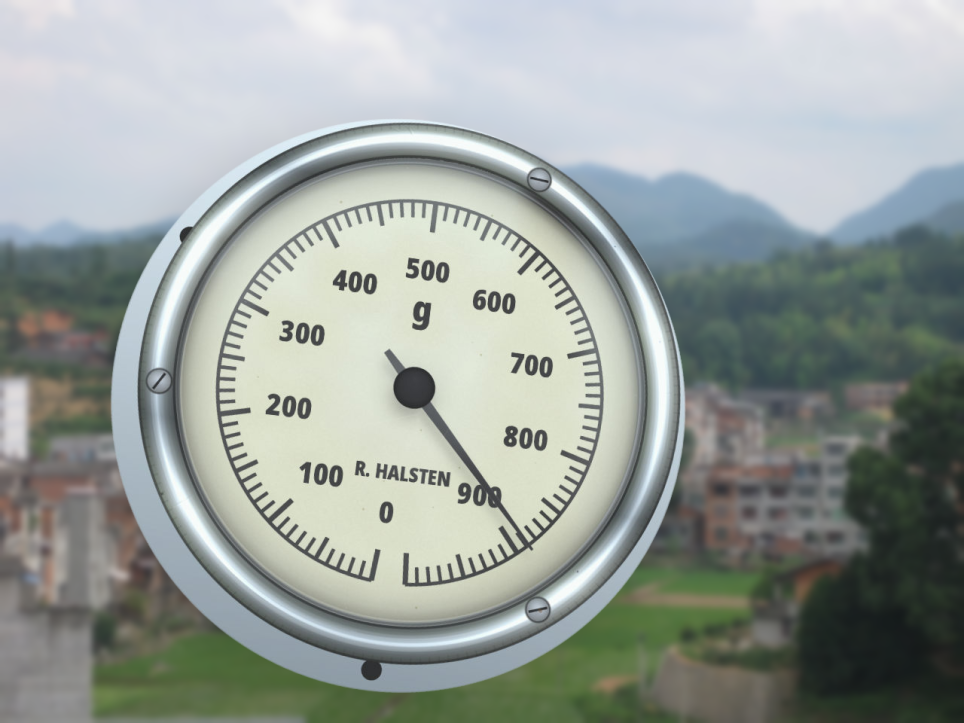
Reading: **890** g
